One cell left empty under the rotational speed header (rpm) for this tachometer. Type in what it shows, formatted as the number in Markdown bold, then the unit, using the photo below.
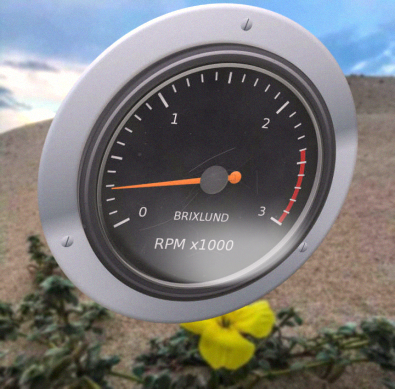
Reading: **300** rpm
